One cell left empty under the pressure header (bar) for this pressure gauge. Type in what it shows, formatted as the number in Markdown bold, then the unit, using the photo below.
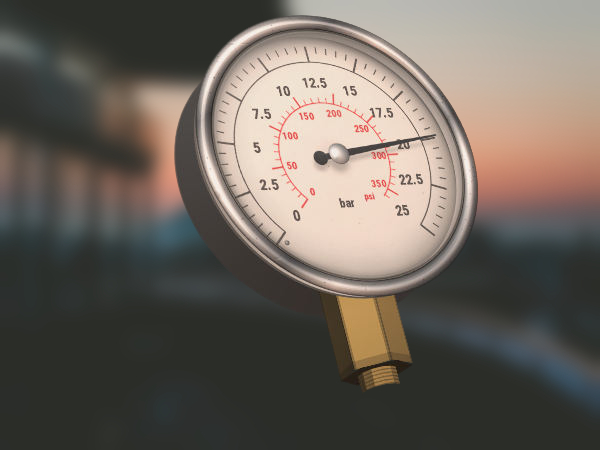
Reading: **20** bar
